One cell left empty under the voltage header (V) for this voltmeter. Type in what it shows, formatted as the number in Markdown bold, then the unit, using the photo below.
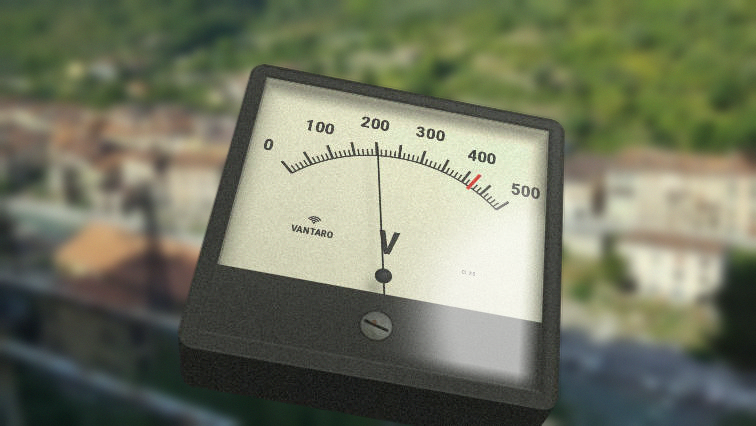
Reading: **200** V
